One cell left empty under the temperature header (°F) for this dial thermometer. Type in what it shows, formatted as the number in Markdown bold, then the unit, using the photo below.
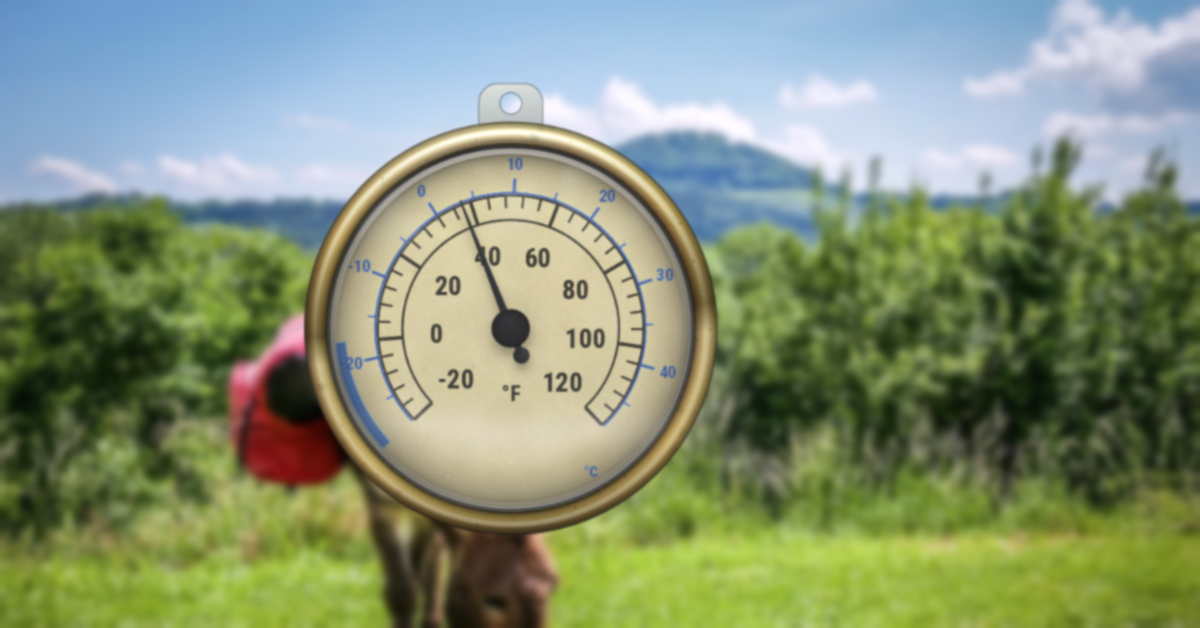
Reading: **38** °F
